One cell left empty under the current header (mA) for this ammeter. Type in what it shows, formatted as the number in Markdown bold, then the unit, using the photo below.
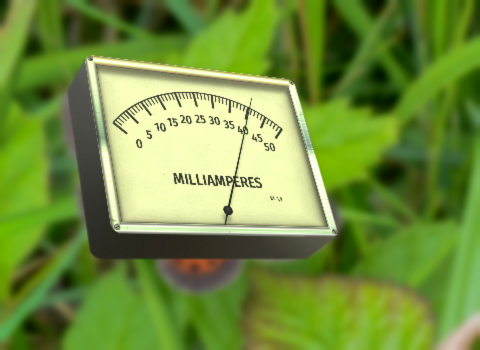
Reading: **40** mA
